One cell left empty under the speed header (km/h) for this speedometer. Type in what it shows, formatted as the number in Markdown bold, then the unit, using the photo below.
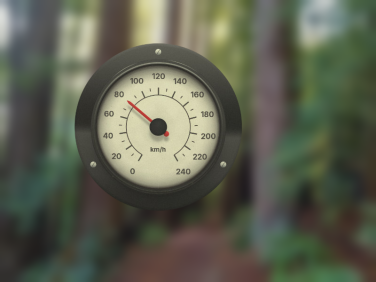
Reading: **80** km/h
